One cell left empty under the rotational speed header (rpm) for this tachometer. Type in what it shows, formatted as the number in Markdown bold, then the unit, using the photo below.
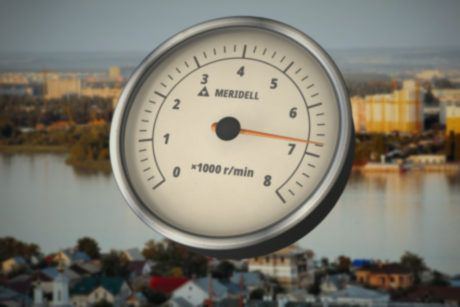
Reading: **6800** rpm
